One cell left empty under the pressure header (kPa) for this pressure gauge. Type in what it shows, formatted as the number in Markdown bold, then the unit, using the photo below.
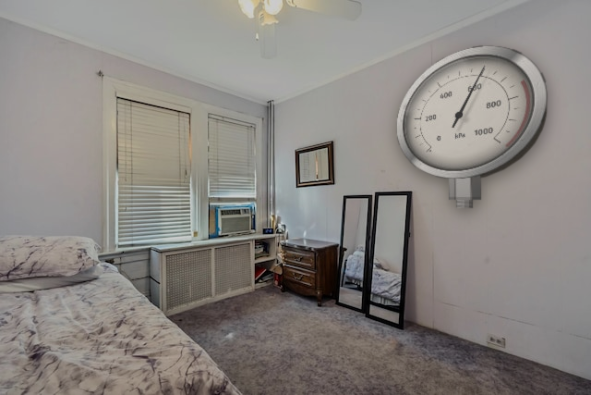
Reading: **600** kPa
